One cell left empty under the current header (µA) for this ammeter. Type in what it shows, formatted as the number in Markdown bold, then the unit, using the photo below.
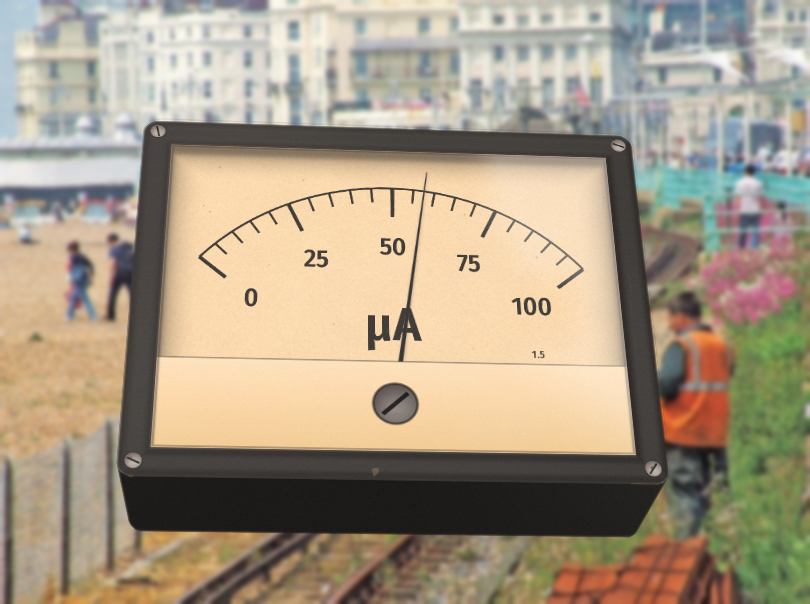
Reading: **57.5** µA
